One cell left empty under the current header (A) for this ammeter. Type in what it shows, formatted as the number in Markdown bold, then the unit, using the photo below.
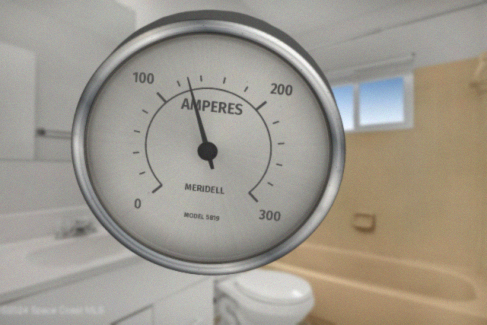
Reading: **130** A
